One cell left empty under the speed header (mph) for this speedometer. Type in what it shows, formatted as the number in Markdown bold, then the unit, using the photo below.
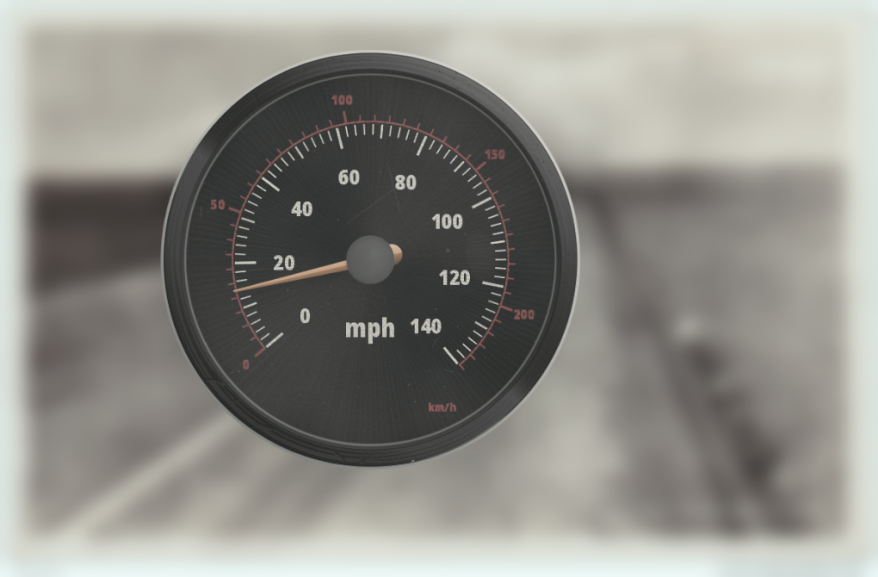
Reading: **14** mph
